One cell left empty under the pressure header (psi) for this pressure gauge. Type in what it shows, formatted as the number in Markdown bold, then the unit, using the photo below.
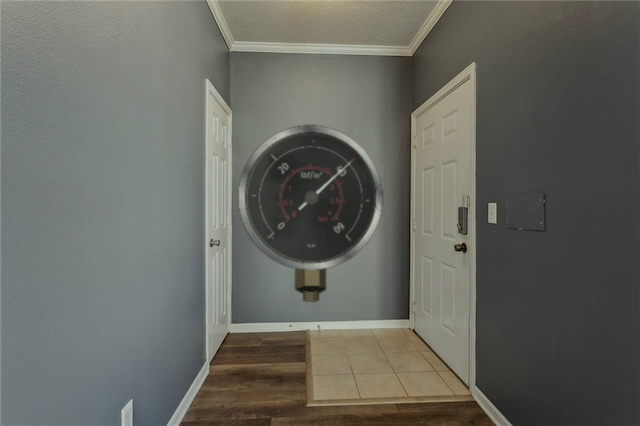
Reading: **40** psi
